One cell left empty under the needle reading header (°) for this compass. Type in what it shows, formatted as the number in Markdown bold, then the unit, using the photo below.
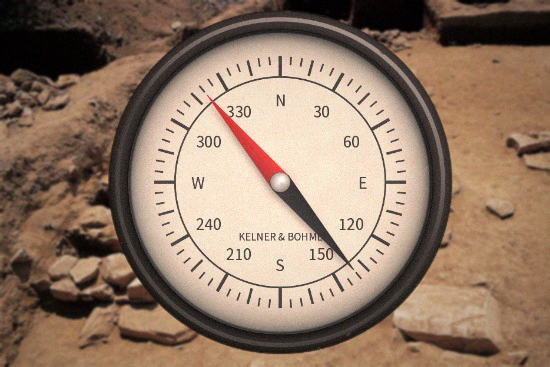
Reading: **320** °
